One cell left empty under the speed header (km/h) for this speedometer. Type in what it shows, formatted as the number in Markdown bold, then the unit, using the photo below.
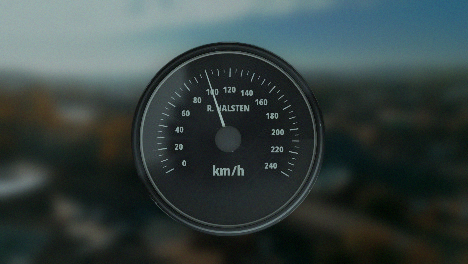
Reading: **100** km/h
